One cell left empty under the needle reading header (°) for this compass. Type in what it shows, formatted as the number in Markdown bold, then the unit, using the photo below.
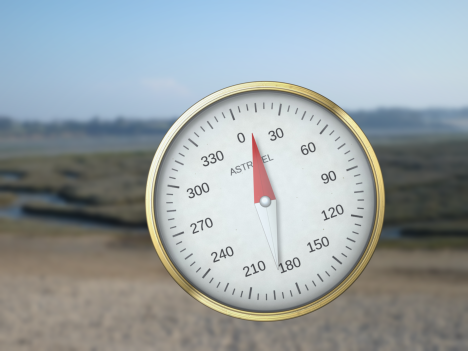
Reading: **10** °
